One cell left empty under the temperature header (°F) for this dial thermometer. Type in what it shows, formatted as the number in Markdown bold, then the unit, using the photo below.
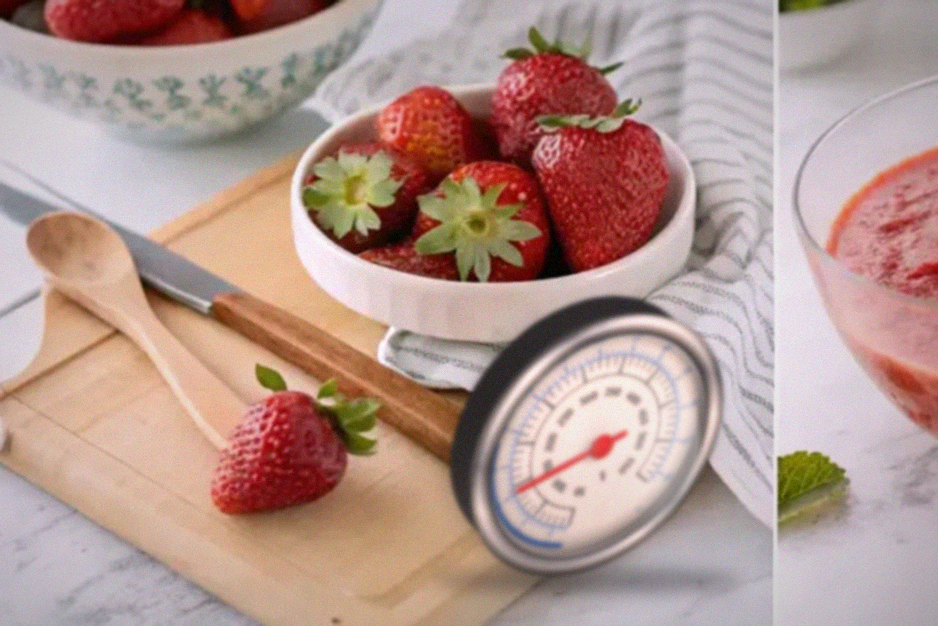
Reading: **150** °F
